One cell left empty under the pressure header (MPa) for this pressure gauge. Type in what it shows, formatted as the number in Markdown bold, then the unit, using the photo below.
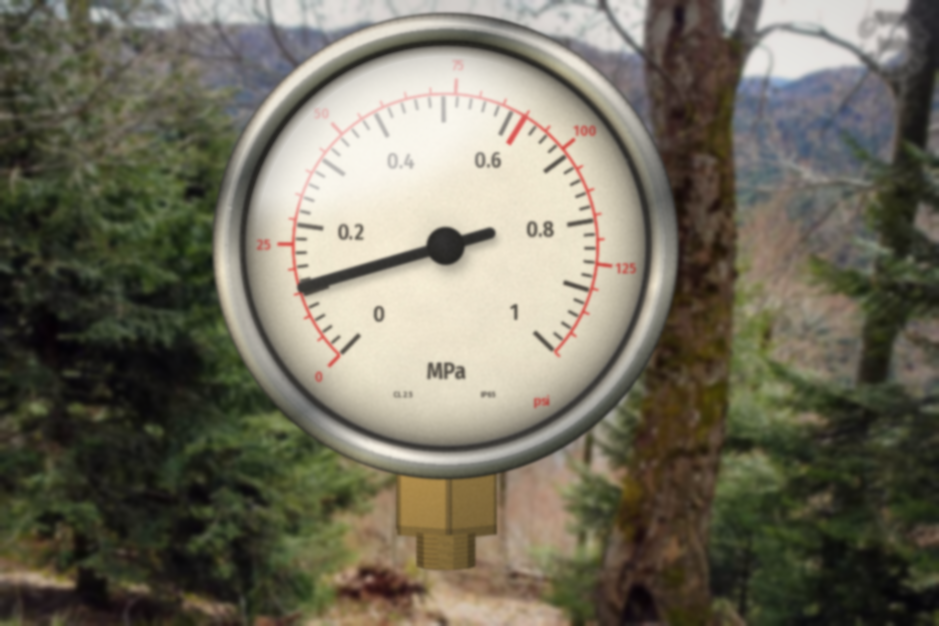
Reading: **0.11** MPa
